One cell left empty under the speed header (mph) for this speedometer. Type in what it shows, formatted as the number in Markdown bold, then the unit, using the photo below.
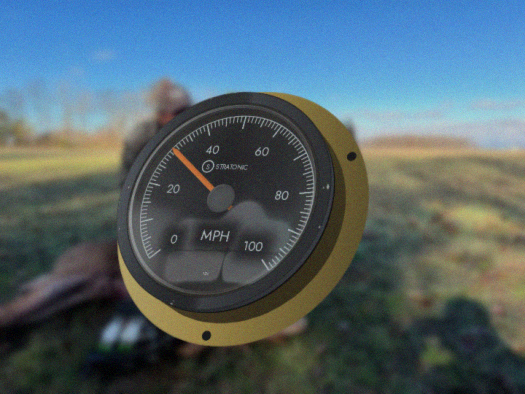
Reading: **30** mph
